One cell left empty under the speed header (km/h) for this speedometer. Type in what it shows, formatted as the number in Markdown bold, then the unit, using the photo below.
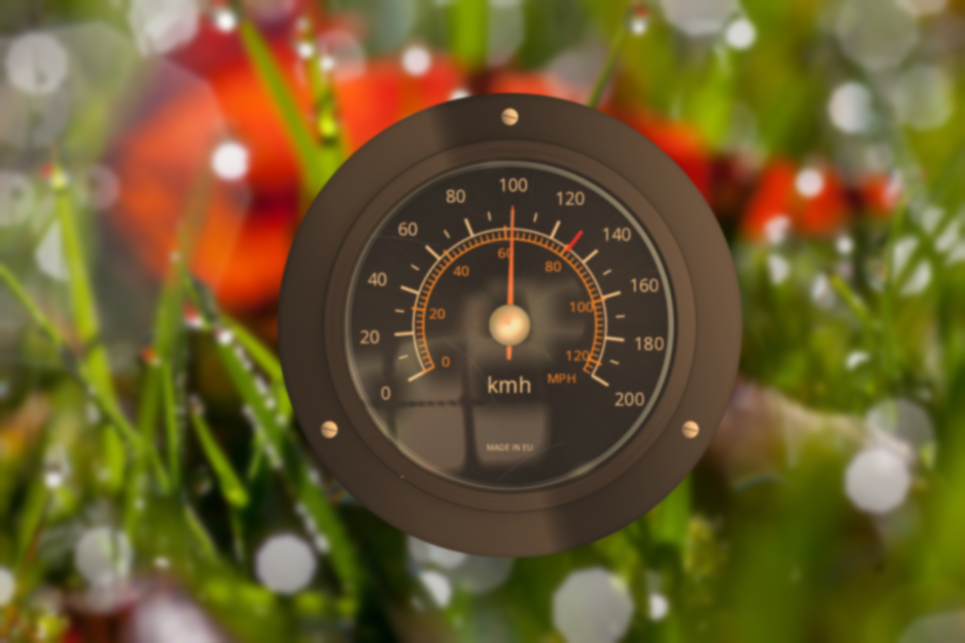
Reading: **100** km/h
